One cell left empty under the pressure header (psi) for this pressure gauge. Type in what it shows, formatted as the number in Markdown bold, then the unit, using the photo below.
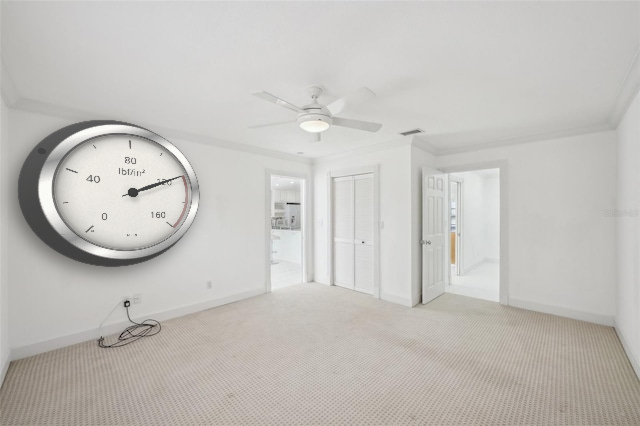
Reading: **120** psi
